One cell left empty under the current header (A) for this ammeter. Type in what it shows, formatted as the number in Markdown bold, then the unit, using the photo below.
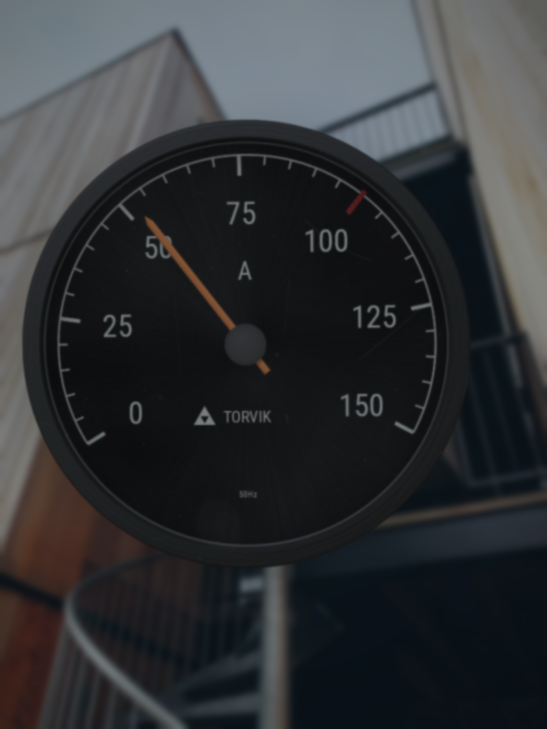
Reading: **52.5** A
